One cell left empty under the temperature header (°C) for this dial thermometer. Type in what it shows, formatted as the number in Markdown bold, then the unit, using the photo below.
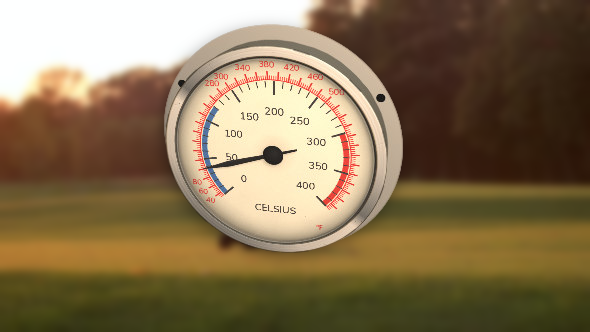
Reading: **40** °C
